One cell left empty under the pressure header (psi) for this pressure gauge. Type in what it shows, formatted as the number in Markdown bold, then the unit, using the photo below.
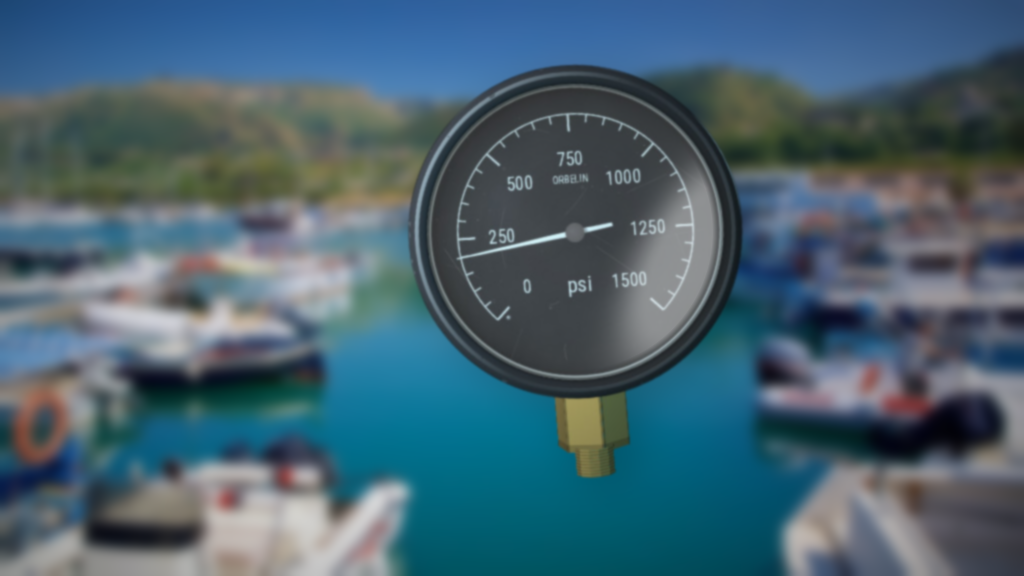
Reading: **200** psi
